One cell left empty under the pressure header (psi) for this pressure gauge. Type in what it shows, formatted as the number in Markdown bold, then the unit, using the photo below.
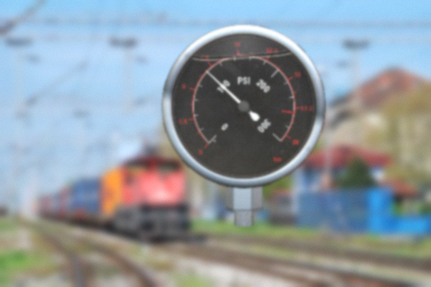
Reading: **100** psi
